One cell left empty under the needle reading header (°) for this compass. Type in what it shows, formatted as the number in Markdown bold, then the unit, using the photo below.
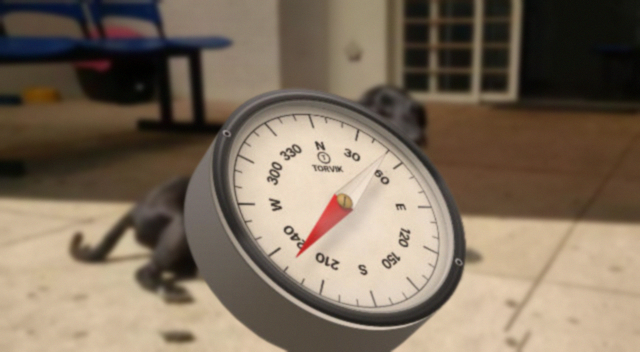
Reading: **230** °
